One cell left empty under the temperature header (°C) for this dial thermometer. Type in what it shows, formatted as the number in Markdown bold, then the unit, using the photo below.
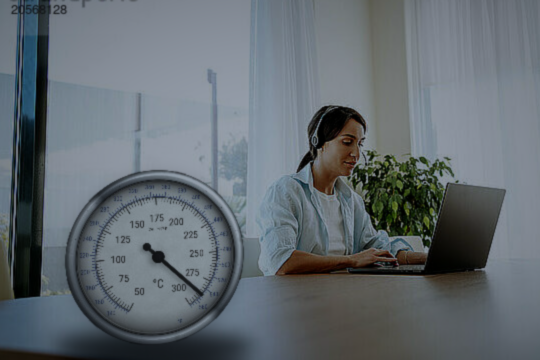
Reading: **287.5** °C
